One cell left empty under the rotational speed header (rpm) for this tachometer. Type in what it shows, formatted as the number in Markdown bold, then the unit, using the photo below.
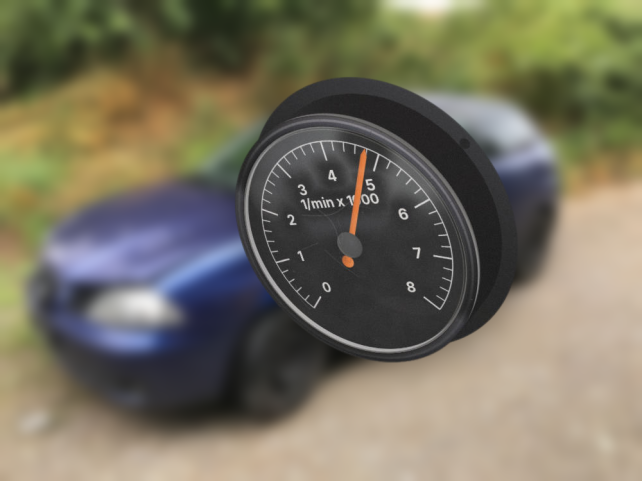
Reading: **4800** rpm
